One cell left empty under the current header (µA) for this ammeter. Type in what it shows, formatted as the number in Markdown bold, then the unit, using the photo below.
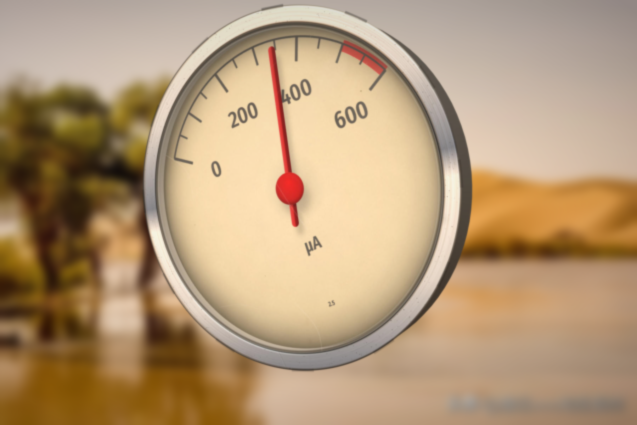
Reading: **350** µA
